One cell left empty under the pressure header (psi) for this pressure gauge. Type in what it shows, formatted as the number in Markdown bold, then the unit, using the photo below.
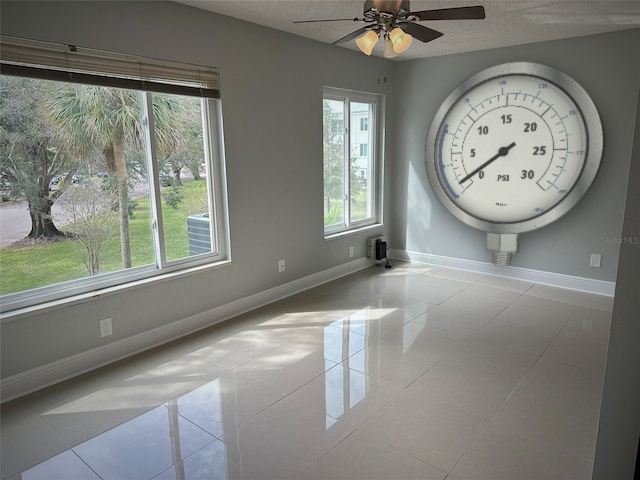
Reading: **1** psi
